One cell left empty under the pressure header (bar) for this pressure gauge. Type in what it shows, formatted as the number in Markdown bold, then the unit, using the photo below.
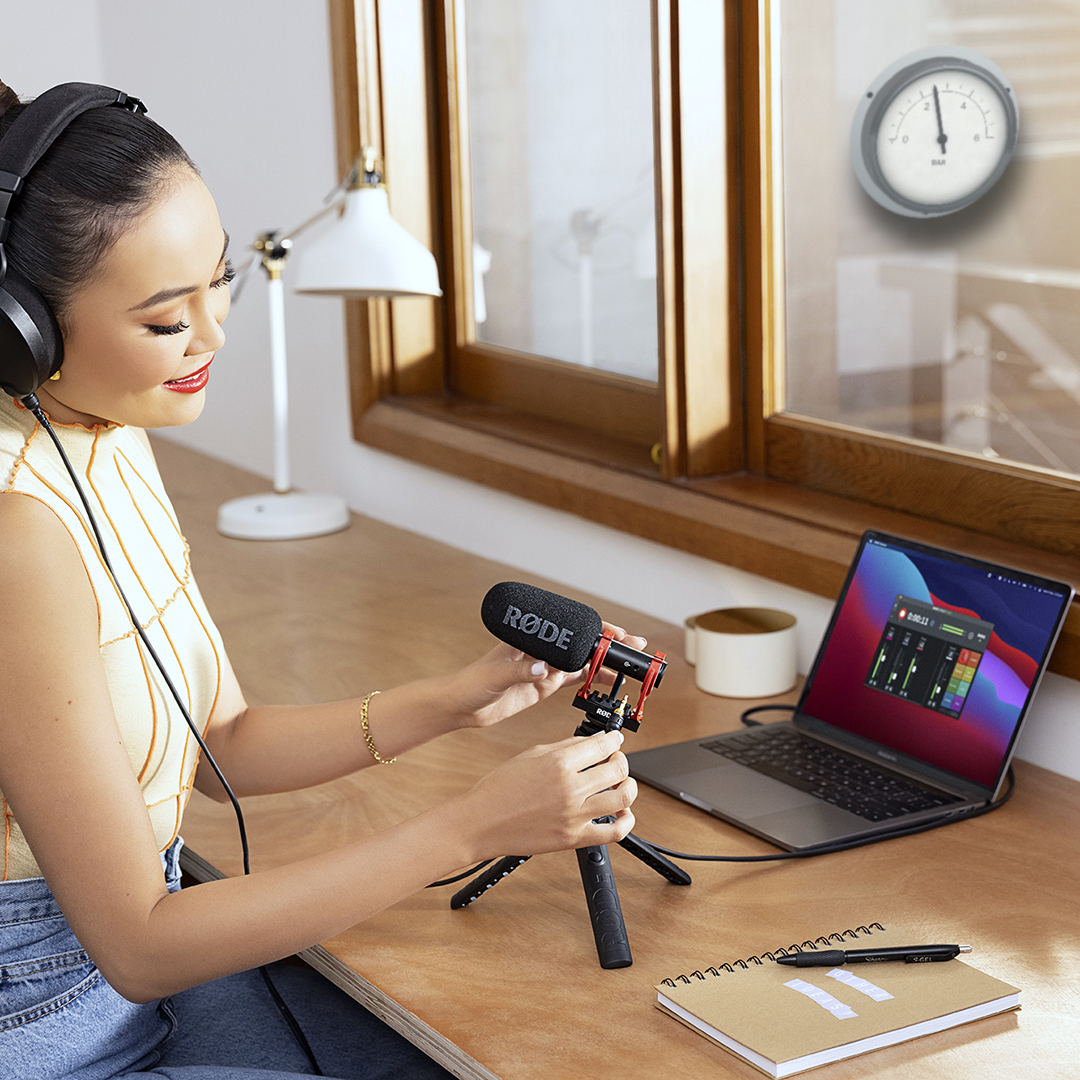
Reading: **2.5** bar
